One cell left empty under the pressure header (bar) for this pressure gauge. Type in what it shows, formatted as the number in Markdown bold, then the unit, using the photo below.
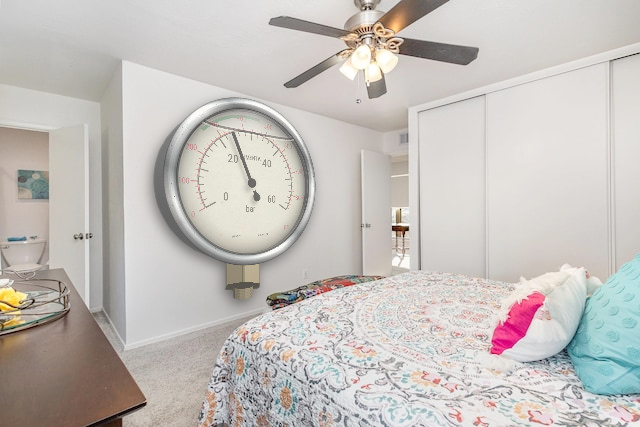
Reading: **24** bar
